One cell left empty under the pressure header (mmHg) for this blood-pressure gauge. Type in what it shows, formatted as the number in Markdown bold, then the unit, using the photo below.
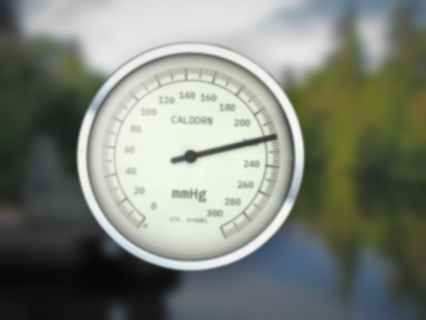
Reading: **220** mmHg
